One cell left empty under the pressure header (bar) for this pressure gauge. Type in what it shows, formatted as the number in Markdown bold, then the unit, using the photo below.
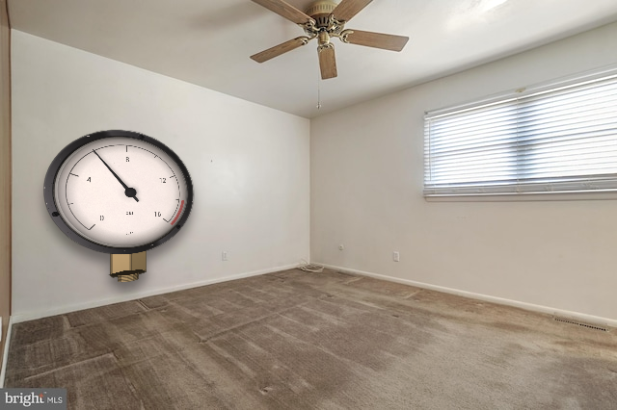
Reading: **6** bar
